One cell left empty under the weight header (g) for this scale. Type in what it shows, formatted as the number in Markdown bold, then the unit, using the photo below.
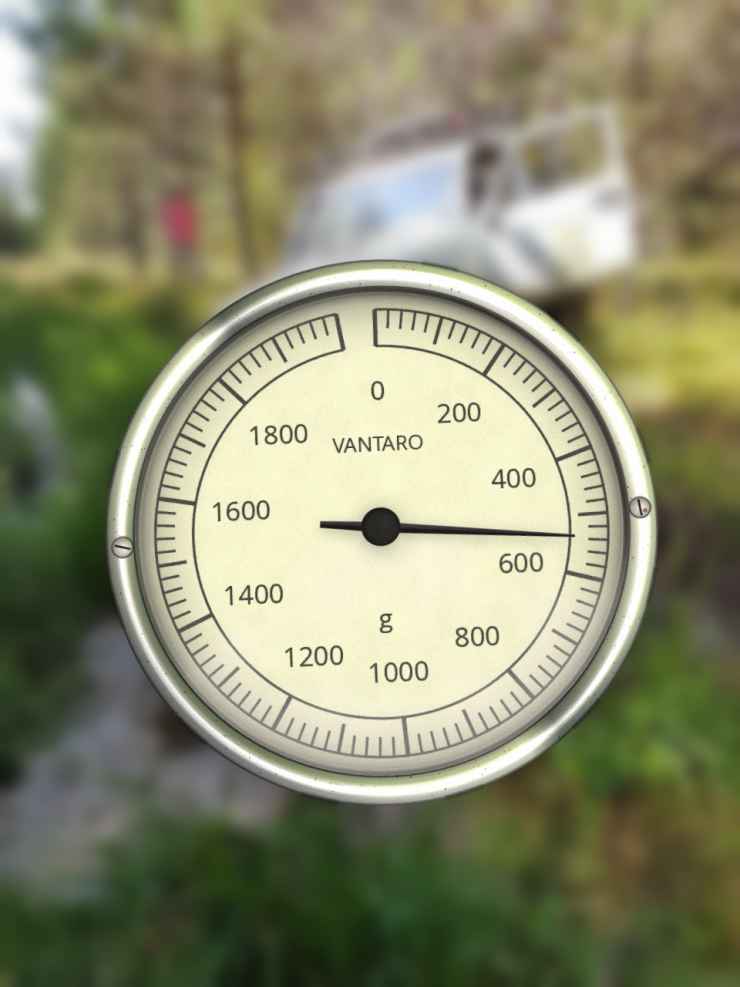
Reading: **540** g
